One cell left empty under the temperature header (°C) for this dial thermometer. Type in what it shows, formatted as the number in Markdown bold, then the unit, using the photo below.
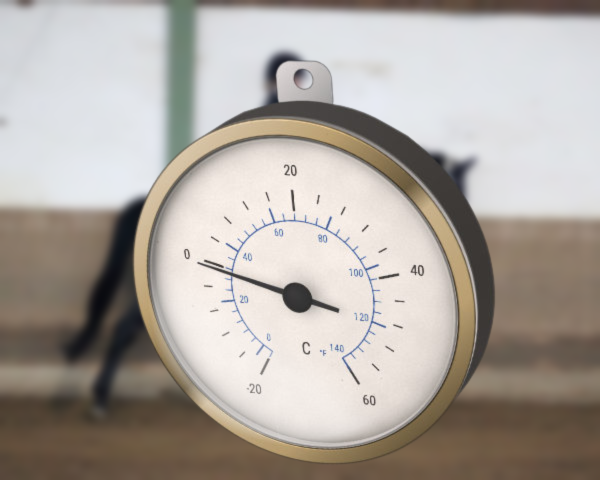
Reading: **0** °C
